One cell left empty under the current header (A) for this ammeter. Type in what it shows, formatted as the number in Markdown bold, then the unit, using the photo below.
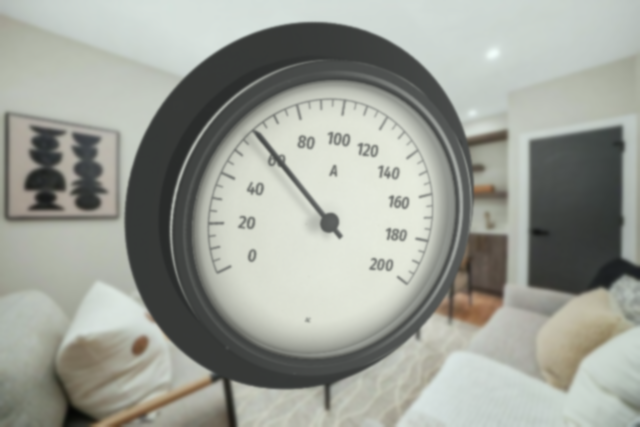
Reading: **60** A
